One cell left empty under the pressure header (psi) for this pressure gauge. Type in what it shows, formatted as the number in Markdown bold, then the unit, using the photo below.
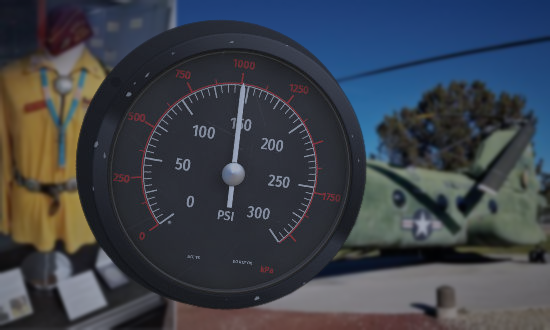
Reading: **145** psi
